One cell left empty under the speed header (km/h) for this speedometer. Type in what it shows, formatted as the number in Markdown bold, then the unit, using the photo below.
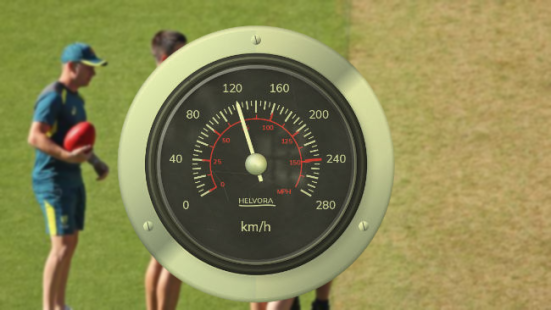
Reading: **120** km/h
